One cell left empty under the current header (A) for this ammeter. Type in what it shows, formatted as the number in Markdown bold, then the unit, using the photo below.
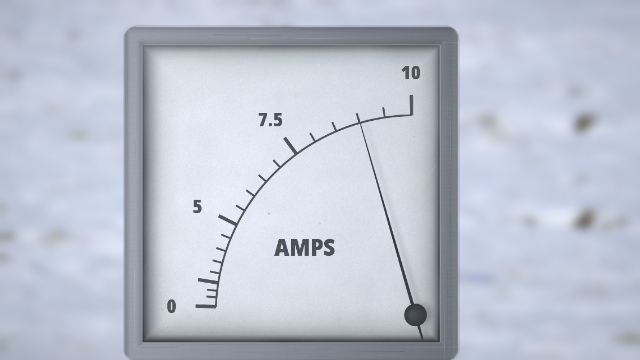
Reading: **9** A
